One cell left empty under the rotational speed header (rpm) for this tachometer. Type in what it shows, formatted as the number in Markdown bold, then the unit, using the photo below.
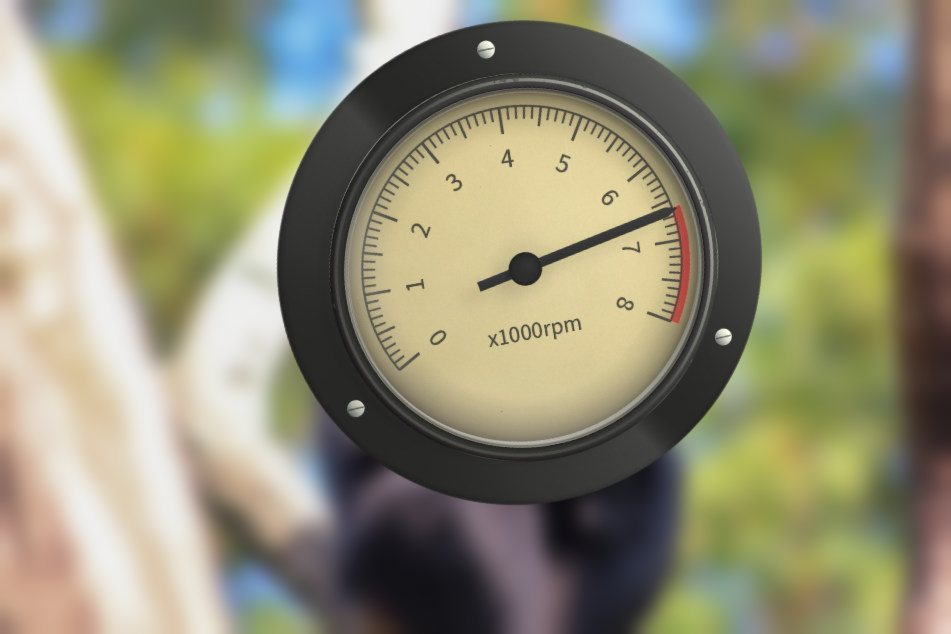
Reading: **6600** rpm
